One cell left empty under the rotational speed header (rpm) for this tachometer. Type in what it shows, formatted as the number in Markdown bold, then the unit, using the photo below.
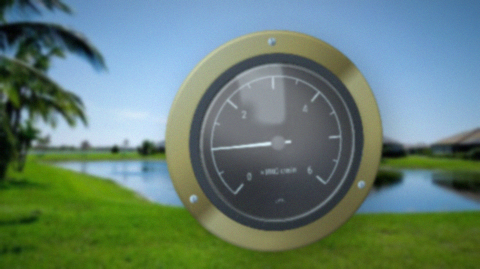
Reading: **1000** rpm
